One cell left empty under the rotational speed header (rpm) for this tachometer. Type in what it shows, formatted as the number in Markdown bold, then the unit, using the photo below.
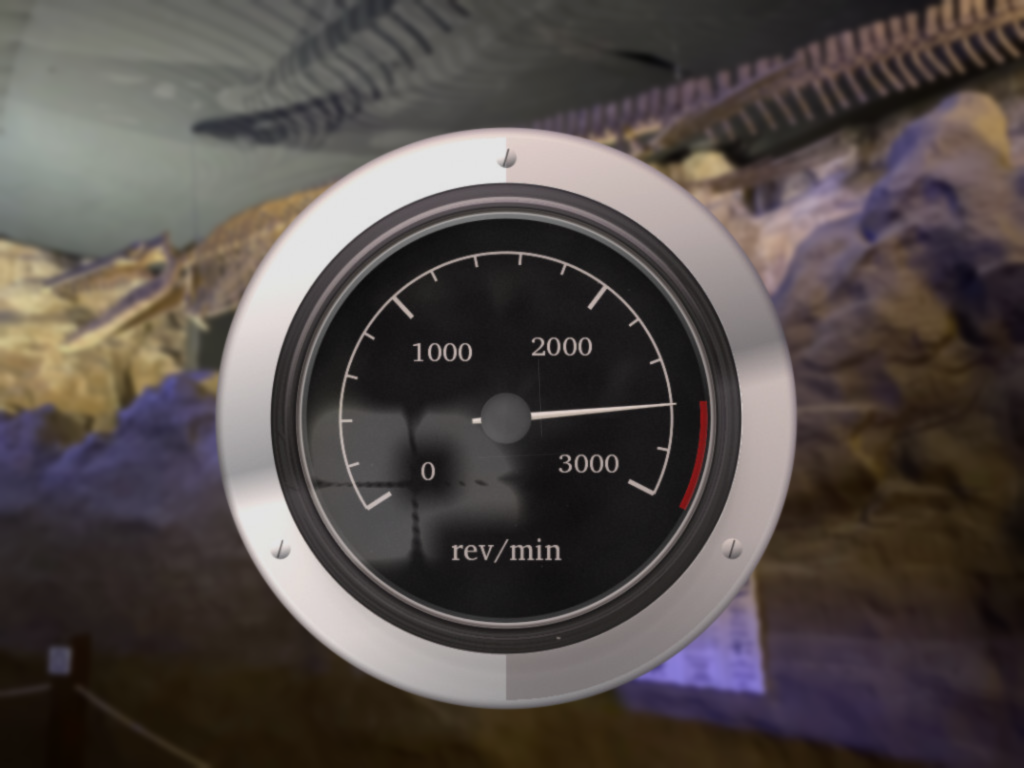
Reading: **2600** rpm
